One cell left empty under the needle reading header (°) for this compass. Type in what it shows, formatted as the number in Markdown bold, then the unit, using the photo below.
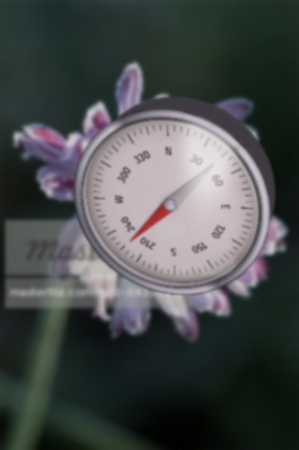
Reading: **225** °
